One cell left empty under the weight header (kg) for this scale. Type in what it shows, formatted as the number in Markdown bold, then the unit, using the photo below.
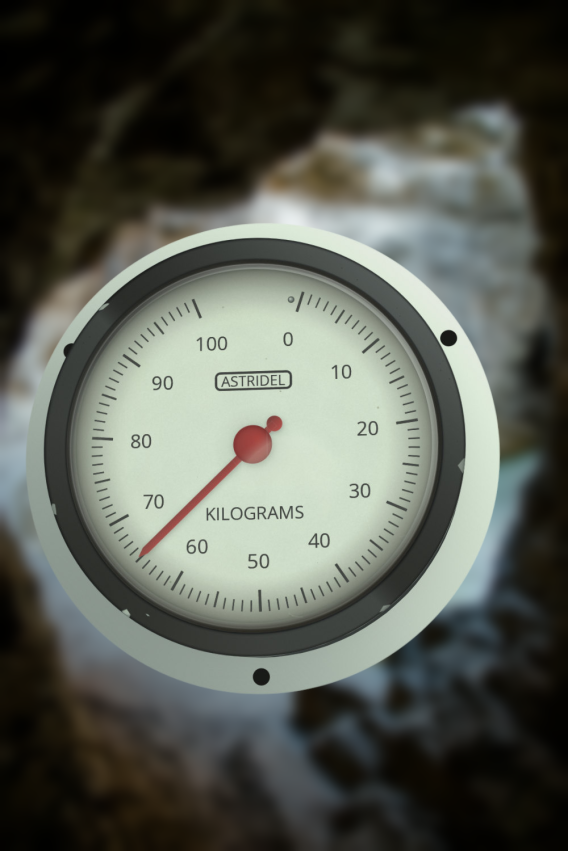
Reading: **65** kg
